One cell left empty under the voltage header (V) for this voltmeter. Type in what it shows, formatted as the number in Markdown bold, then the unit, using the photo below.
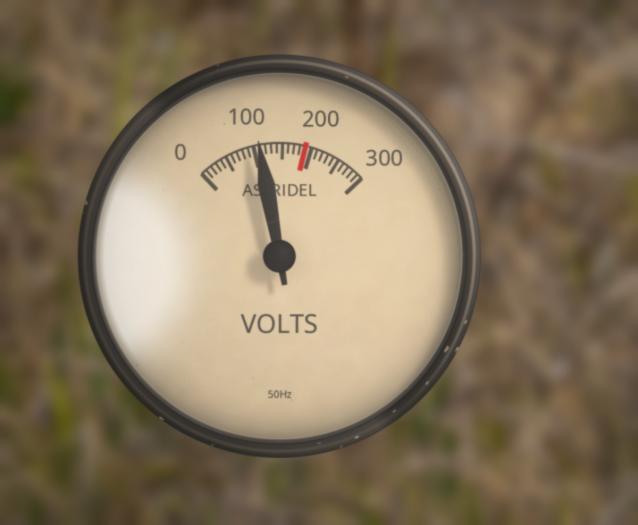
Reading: **110** V
